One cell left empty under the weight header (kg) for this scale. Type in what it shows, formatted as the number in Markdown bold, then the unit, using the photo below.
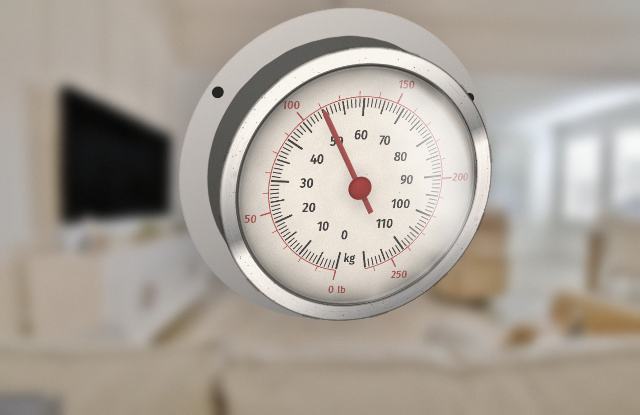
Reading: **50** kg
